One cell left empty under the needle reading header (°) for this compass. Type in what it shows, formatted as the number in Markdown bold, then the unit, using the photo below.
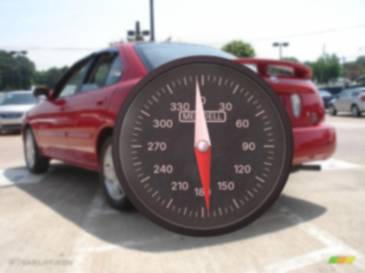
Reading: **175** °
